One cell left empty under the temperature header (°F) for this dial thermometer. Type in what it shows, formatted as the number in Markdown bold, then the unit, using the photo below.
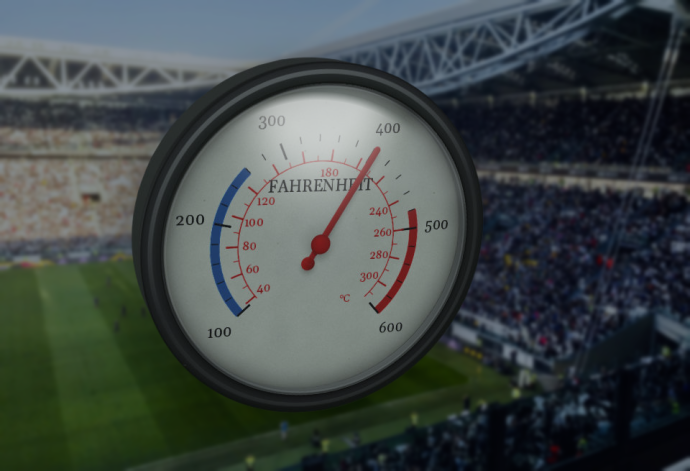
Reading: **400** °F
